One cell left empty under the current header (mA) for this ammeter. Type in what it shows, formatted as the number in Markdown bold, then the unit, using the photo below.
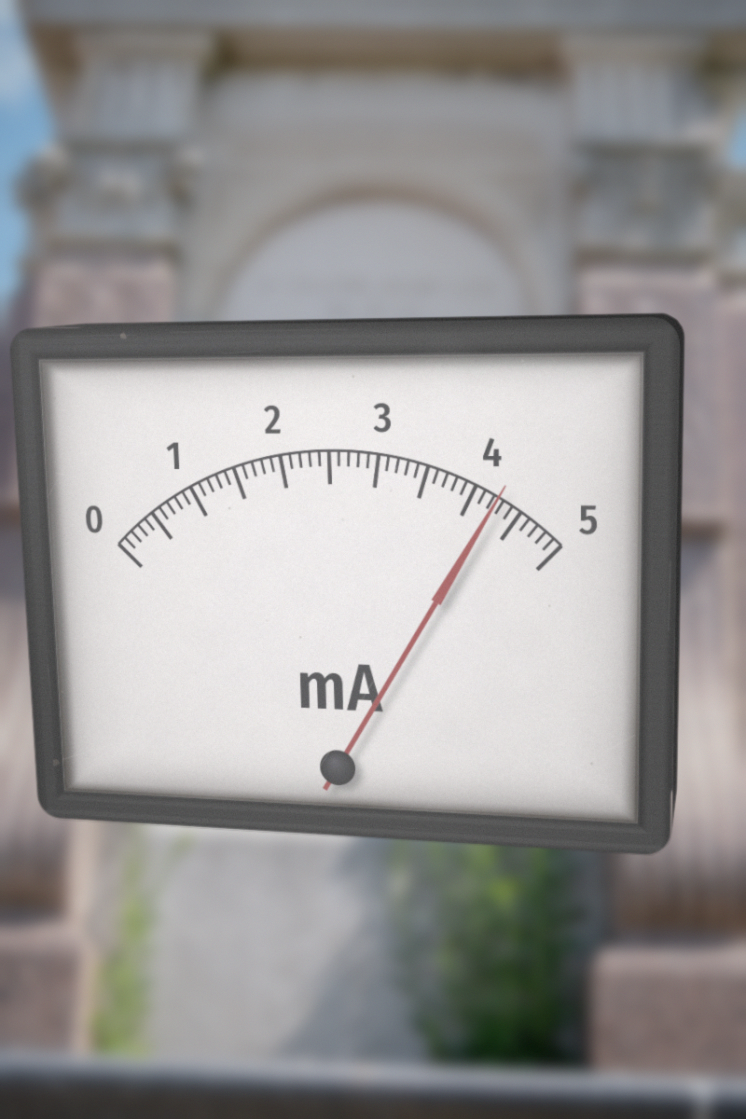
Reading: **4.25** mA
